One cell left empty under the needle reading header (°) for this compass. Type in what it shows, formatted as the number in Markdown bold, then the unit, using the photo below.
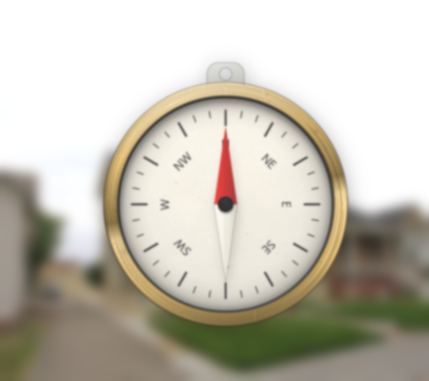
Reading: **0** °
